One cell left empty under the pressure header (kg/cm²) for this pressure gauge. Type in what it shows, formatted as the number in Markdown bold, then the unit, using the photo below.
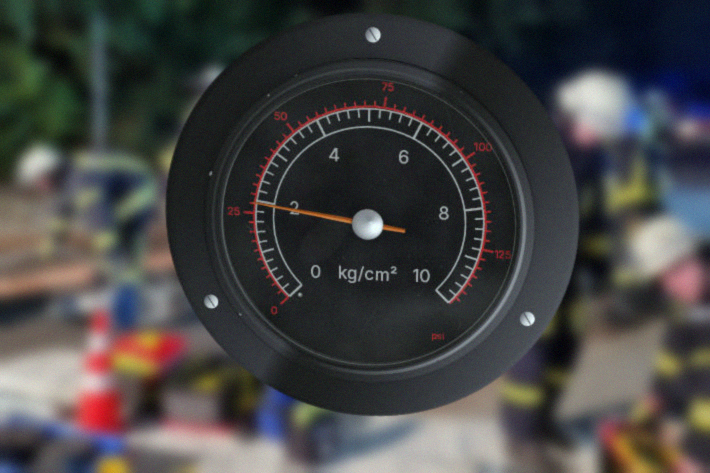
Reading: **2** kg/cm²
